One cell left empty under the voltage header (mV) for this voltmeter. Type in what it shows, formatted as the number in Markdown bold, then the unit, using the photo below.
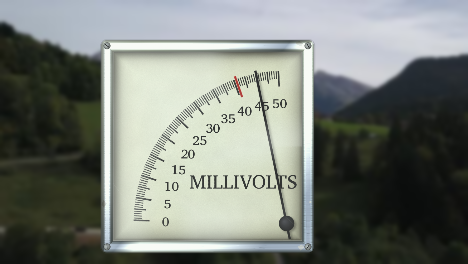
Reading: **45** mV
